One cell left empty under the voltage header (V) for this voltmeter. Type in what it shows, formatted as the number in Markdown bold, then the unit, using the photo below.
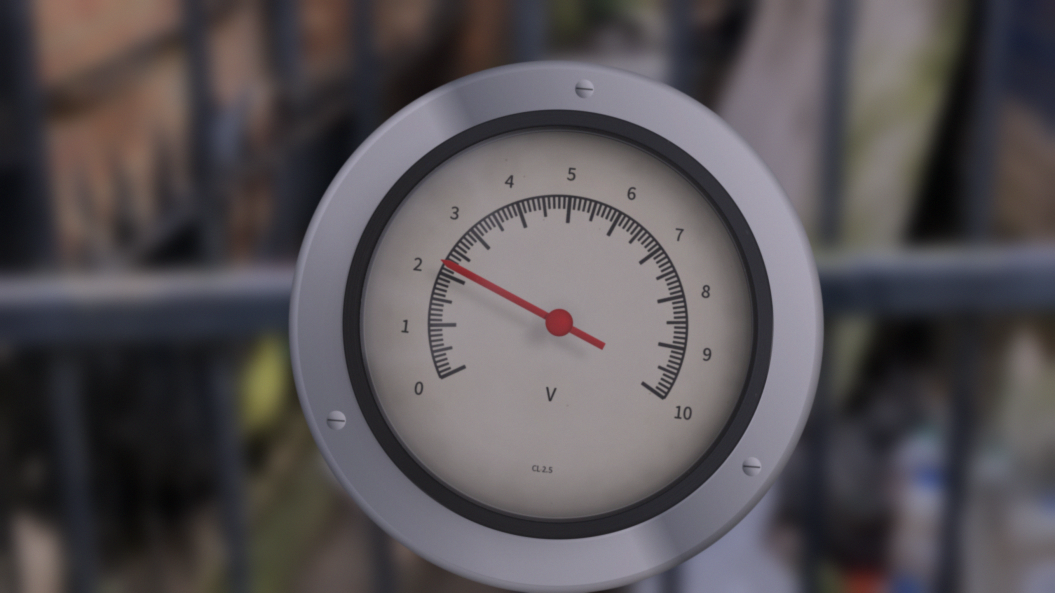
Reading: **2.2** V
